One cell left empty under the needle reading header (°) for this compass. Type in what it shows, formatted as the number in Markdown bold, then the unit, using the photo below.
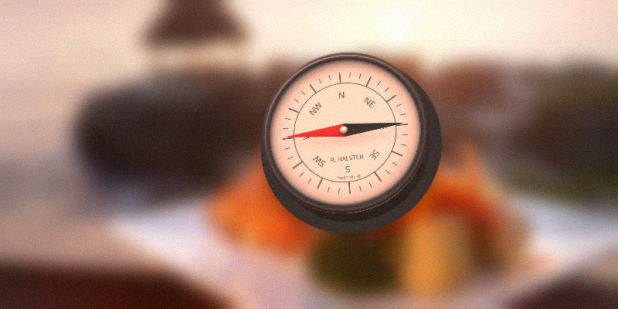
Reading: **270** °
